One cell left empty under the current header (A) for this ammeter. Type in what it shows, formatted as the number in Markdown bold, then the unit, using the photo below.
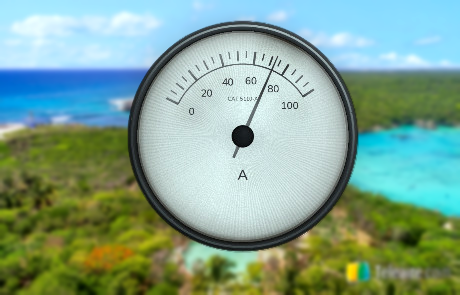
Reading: **72.5** A
